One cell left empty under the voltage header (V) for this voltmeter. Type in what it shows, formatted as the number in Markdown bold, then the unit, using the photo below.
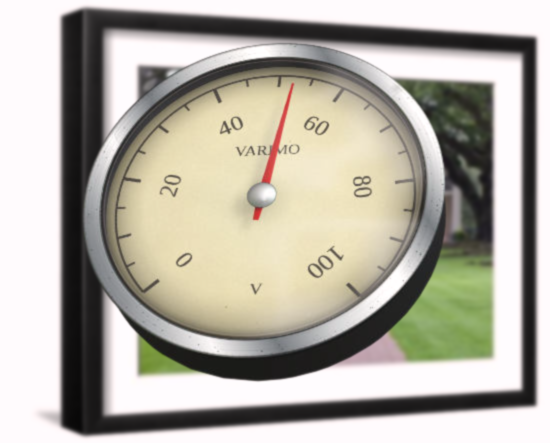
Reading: **52.5** V
